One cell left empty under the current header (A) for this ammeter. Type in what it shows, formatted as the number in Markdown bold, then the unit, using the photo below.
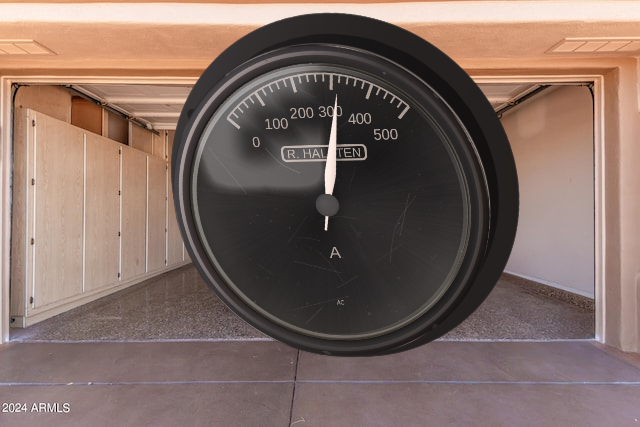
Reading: **320** A
